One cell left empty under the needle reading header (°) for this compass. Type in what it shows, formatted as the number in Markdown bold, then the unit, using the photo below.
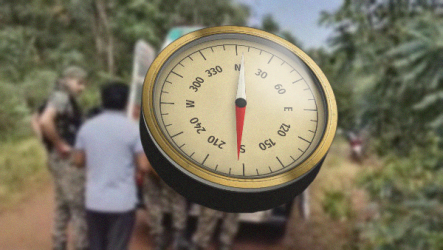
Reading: **185** °
